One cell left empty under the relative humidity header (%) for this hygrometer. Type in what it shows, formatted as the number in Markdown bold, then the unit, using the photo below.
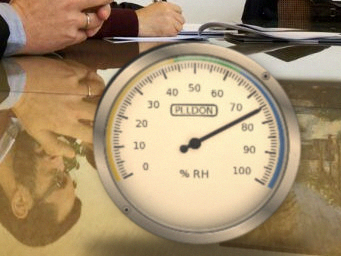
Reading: **75** %
